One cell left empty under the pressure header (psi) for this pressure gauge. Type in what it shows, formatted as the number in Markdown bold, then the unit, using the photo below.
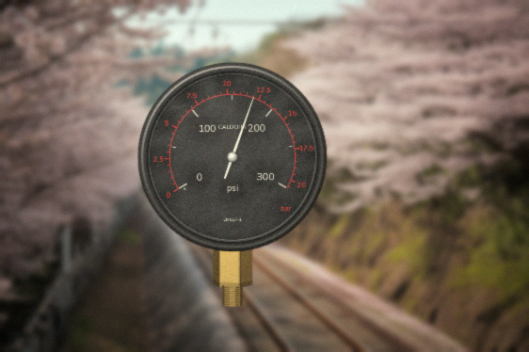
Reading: **175** psi
